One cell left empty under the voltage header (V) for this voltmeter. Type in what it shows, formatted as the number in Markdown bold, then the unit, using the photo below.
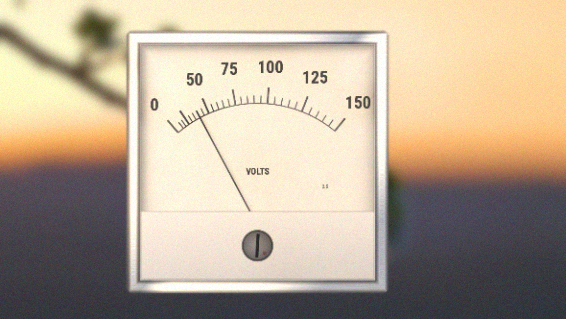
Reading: **40** V
